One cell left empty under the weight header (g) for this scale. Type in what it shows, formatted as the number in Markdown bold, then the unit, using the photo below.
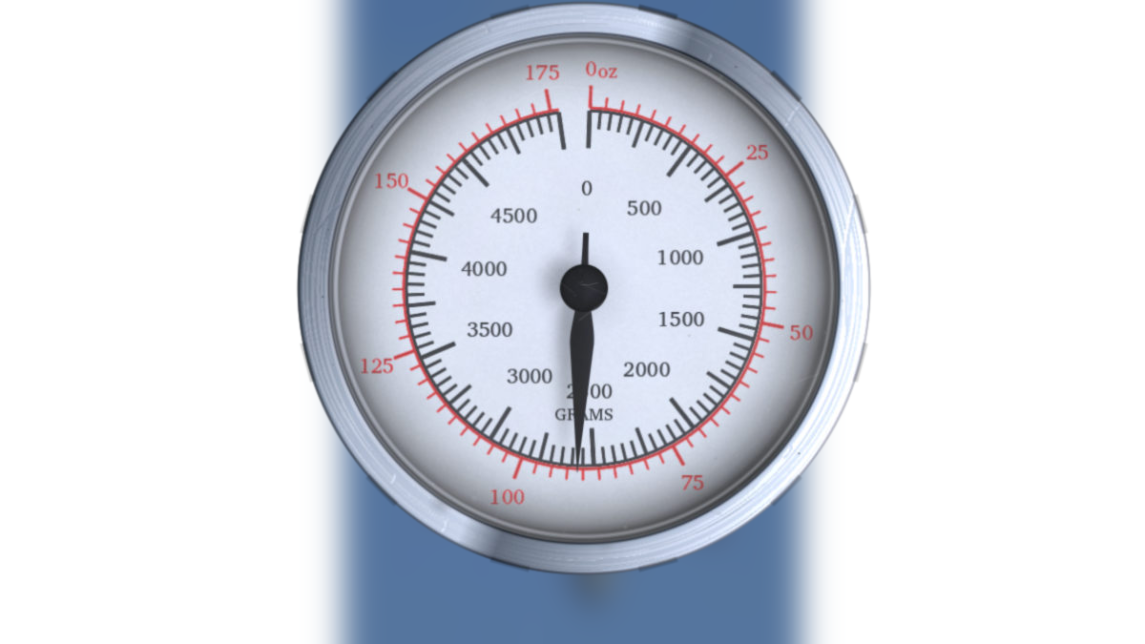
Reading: **2575** g
